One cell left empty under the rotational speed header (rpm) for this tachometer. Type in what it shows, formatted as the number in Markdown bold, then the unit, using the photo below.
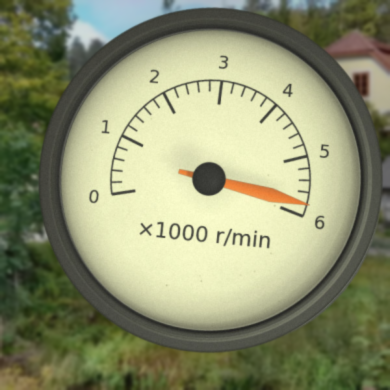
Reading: **5800** rpm
